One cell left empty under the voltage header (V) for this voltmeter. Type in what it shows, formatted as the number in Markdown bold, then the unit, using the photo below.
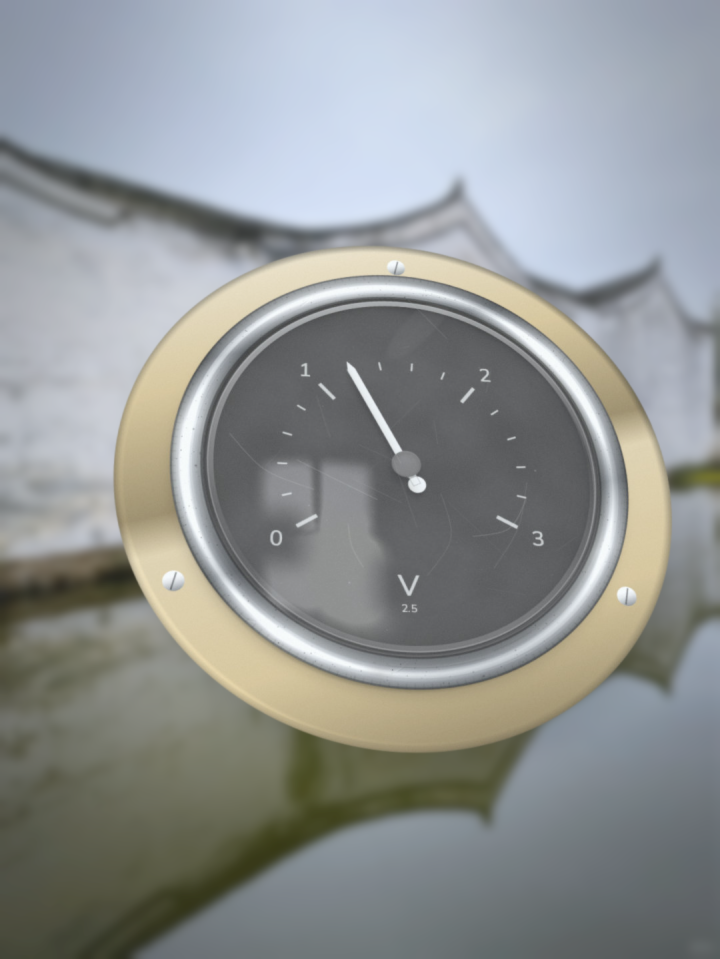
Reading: **1.2** V
